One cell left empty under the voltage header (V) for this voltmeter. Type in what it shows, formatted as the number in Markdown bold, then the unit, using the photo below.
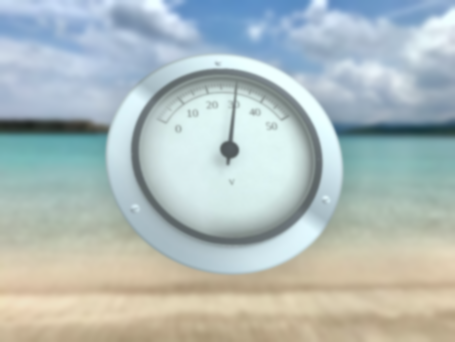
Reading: **30** V
